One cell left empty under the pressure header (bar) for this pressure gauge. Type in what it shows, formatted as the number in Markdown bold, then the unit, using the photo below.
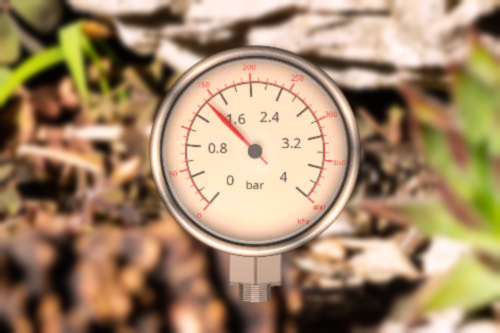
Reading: **1.4** bar
